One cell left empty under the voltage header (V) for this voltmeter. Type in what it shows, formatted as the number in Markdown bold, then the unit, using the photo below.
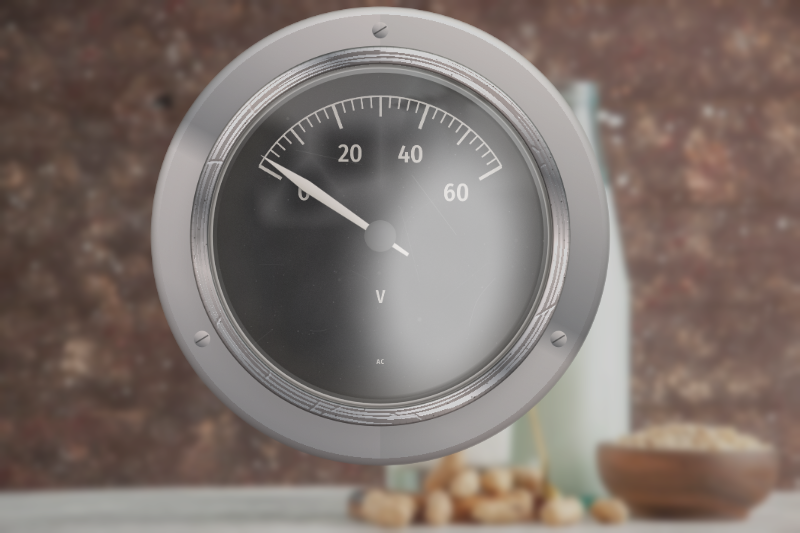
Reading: **2** V
